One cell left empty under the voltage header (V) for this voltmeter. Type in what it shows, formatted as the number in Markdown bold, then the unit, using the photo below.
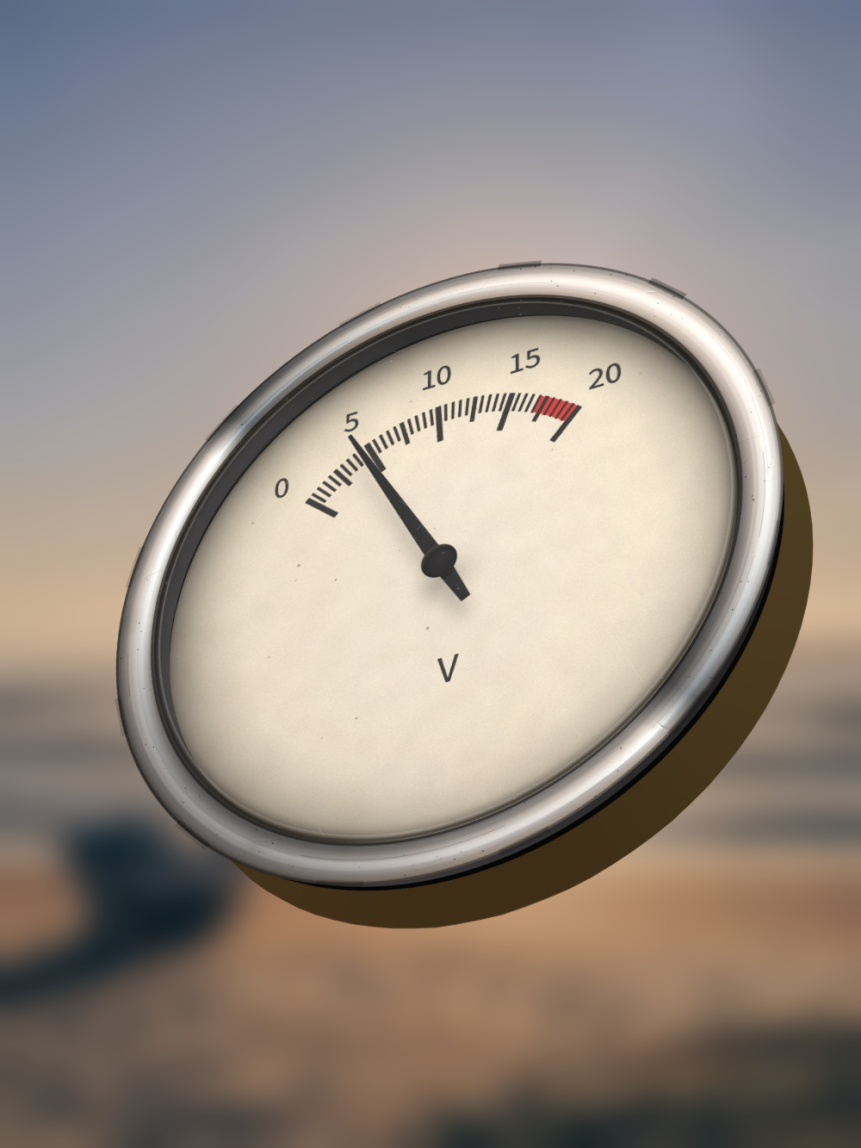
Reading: **4.5** V
